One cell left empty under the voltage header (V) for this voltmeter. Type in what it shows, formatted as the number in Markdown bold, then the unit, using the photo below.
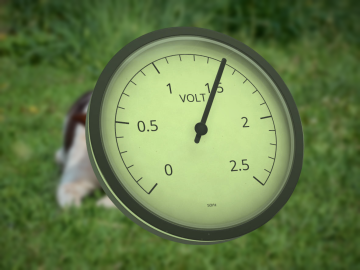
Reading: **1.5** V
